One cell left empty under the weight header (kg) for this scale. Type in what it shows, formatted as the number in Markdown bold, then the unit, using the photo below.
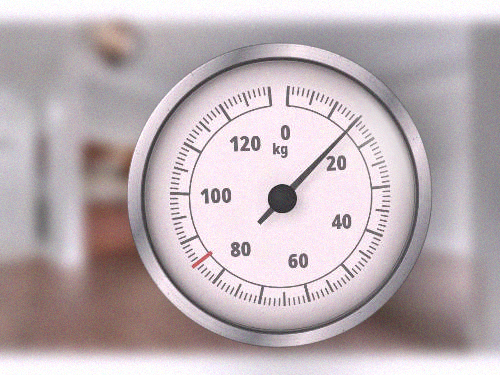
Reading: **15** kg
